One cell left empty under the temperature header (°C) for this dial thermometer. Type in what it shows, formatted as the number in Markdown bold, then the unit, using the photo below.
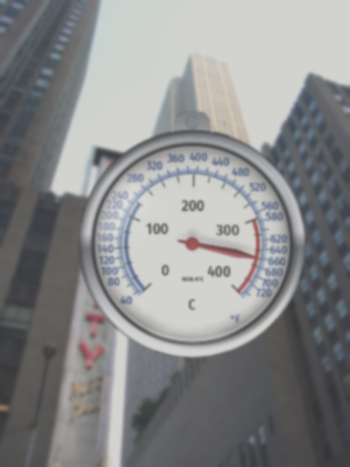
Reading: **350** °C
